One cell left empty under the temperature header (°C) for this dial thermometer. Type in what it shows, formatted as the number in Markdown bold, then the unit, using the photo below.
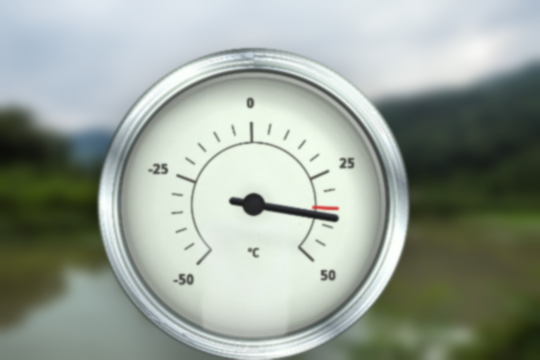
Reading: **37.5** °C
